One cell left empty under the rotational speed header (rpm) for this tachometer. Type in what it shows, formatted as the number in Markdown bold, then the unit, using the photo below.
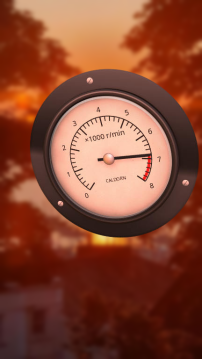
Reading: **6800** rpm
